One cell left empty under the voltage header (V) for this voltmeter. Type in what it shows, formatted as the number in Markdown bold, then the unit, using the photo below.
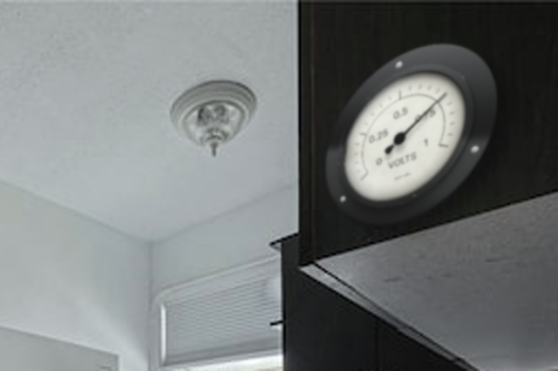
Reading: **0.75** V
